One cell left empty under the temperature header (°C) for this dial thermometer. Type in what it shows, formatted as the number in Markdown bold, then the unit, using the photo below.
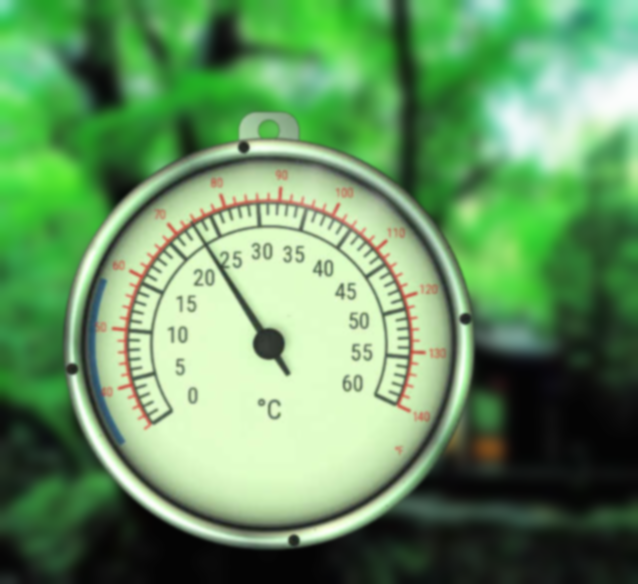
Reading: **23** °C
